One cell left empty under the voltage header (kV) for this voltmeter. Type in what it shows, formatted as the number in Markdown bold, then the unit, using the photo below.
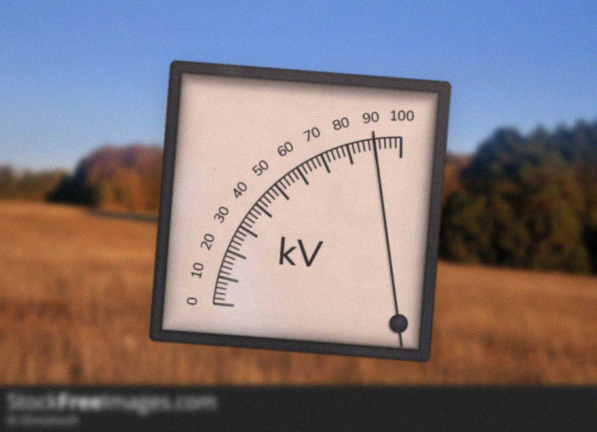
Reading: **90** kV
